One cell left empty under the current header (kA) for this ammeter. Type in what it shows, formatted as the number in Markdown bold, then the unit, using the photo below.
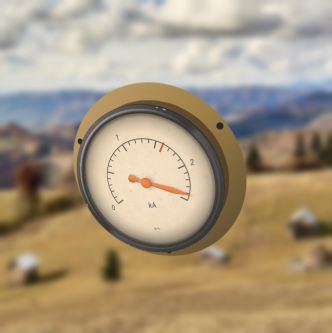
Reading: **2.4** kA
